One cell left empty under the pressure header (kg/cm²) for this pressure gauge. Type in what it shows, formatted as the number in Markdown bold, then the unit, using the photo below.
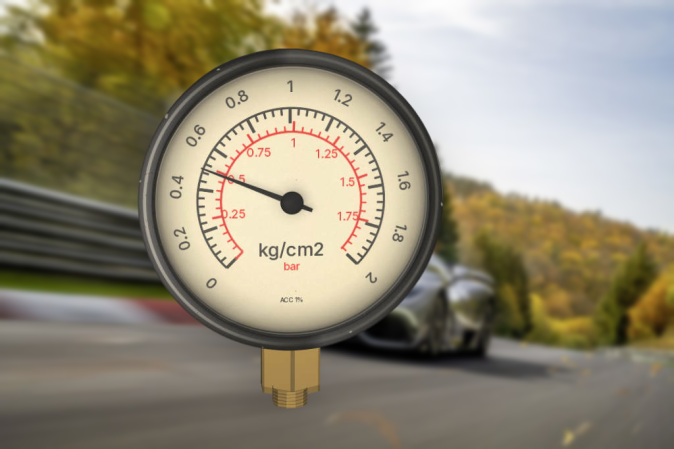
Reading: **0.5** kg/cm²
